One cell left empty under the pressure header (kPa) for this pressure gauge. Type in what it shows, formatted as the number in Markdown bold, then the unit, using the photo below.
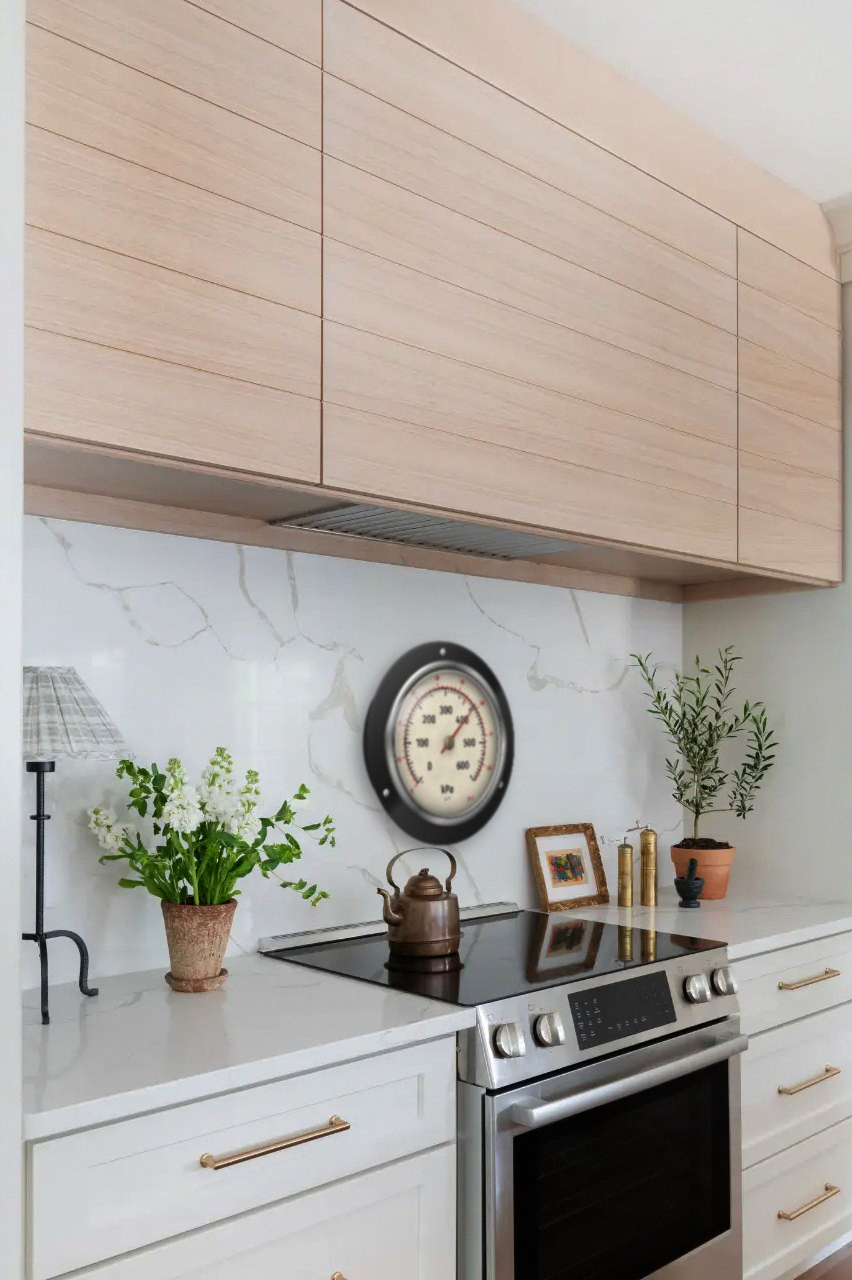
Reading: **400** kPa
